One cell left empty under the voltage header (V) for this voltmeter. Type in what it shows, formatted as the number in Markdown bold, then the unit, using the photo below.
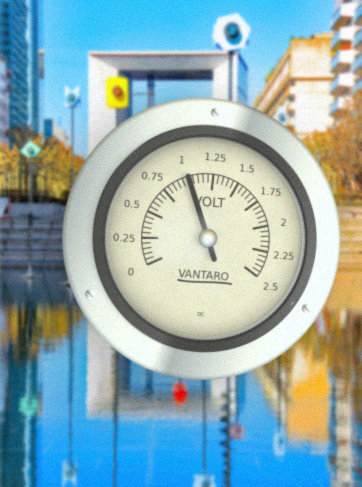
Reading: **1** V
